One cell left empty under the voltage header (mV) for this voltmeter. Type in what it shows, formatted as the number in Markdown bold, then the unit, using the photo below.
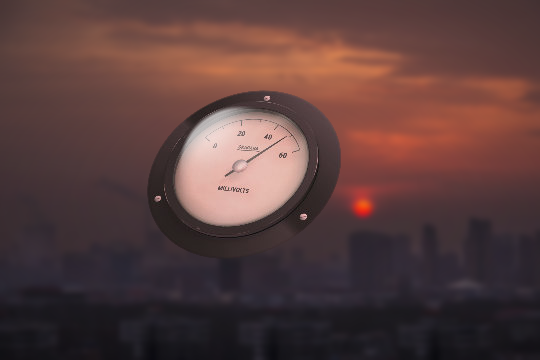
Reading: **50** mV
